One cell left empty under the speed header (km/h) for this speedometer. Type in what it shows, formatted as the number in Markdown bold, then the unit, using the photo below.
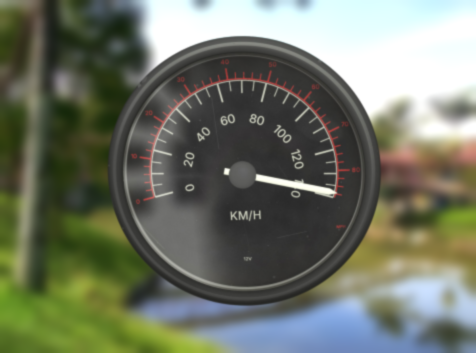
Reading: **137.5** km/h
